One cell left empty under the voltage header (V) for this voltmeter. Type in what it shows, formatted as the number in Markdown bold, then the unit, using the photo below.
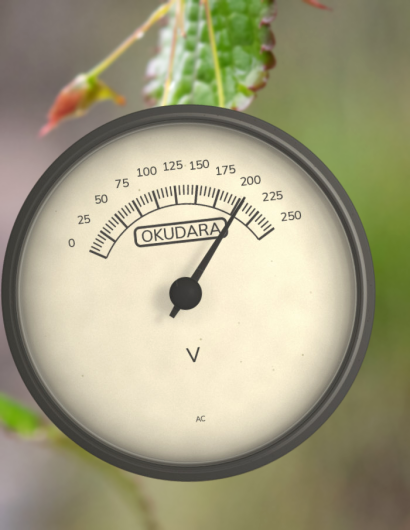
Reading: **205** V
